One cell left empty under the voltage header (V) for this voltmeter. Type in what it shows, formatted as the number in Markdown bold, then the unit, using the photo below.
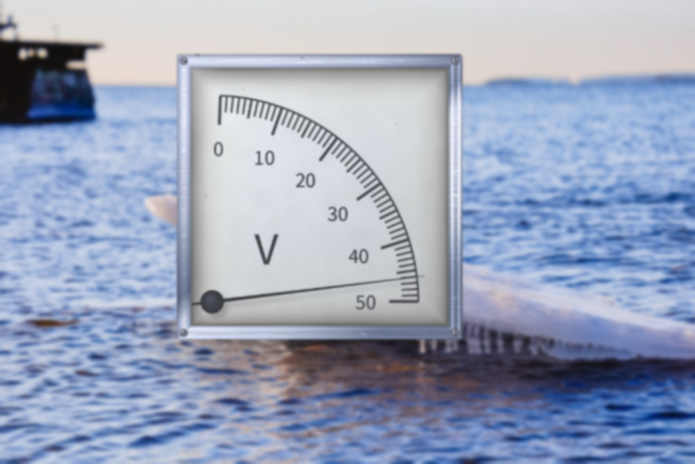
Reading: **46** V
